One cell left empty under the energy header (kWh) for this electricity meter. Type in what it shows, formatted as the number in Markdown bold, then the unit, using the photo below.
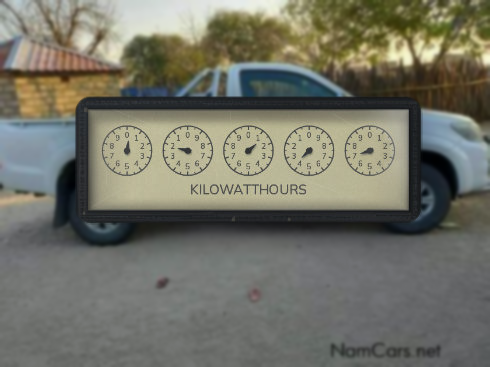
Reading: **2137** kWh
